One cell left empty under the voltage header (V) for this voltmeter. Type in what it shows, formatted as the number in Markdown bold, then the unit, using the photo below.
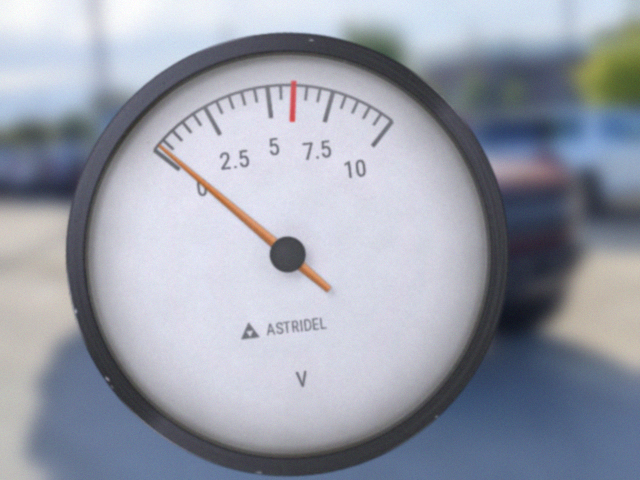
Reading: **0.25** V
